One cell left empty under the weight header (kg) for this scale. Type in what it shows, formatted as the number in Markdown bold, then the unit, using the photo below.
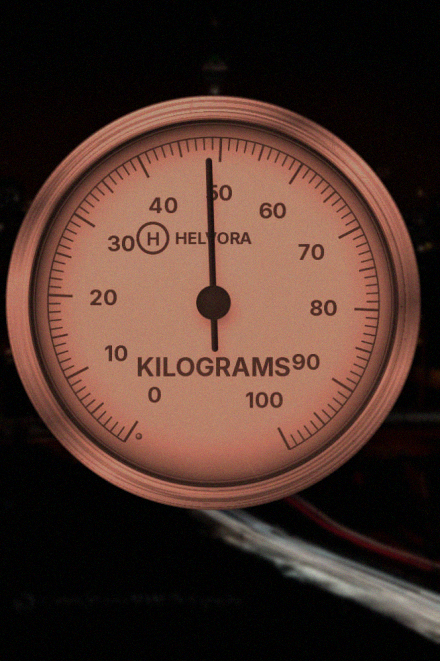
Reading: **48.5** kg
